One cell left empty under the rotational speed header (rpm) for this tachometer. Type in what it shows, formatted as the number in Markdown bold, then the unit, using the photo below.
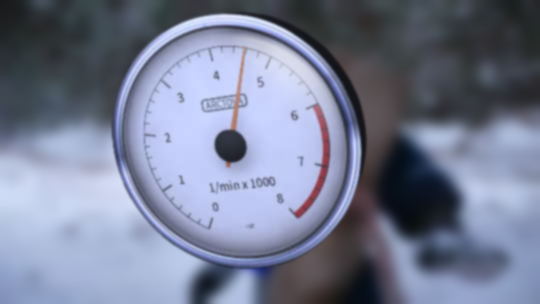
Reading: **4600** rpm
